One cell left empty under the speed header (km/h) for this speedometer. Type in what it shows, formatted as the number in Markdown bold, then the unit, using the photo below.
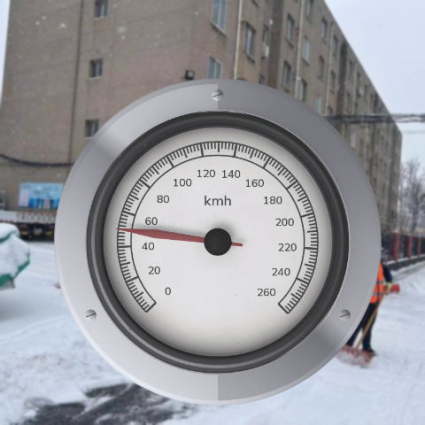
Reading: **50** km/h
